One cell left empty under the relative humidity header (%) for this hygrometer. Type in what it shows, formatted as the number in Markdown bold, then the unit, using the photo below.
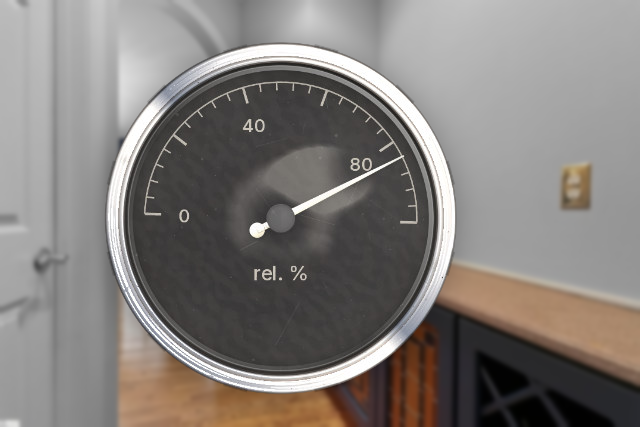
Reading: **84** %
